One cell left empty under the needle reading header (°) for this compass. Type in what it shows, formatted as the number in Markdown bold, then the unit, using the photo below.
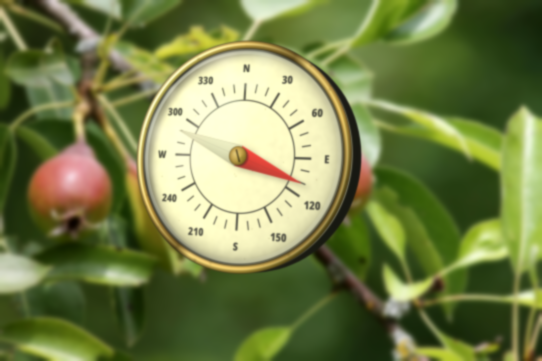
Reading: **110** °
